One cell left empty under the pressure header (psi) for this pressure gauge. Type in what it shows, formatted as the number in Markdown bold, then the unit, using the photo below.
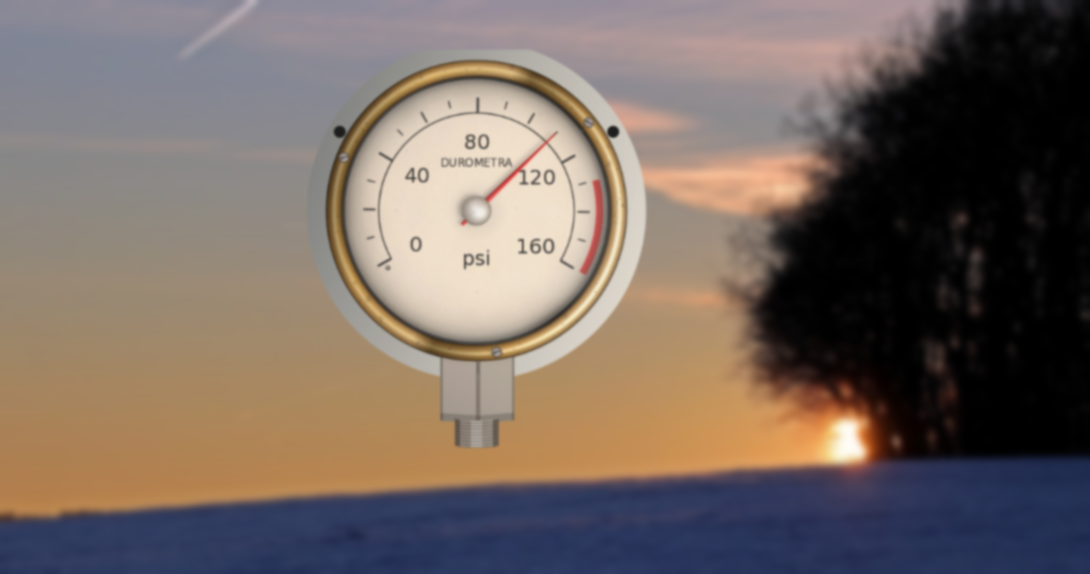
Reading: **110** psi
